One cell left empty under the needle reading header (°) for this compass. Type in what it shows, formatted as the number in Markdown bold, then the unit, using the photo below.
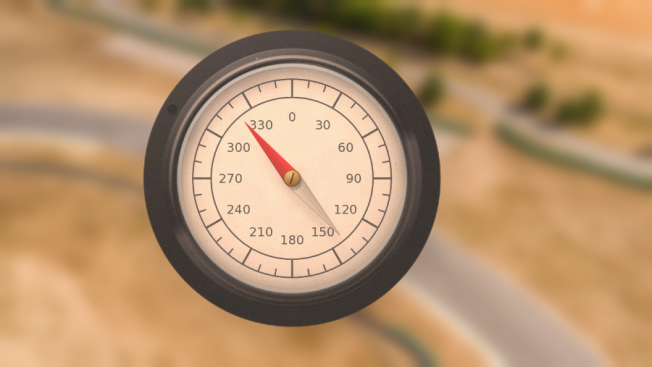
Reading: **320** °
